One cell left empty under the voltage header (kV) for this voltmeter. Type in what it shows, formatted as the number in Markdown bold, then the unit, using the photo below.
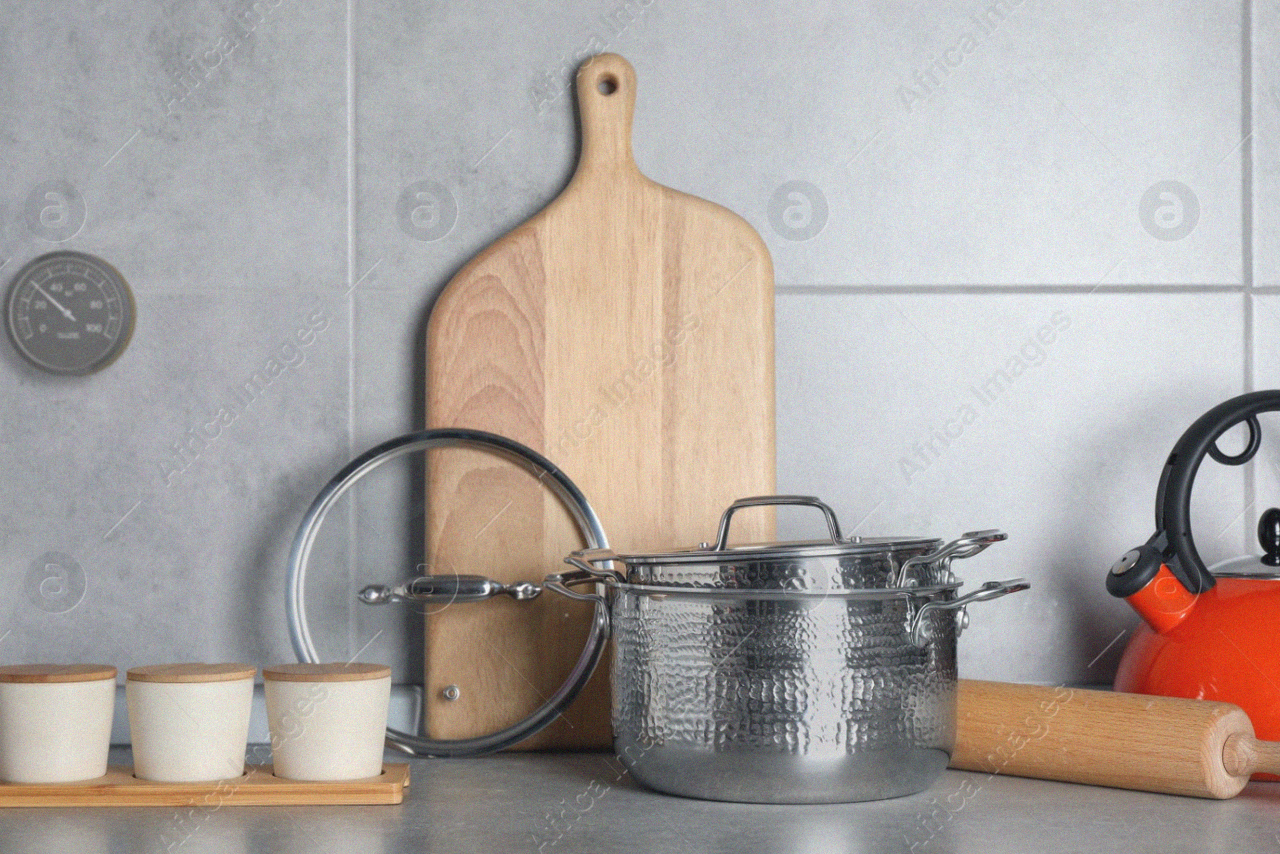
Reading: **30** kV
